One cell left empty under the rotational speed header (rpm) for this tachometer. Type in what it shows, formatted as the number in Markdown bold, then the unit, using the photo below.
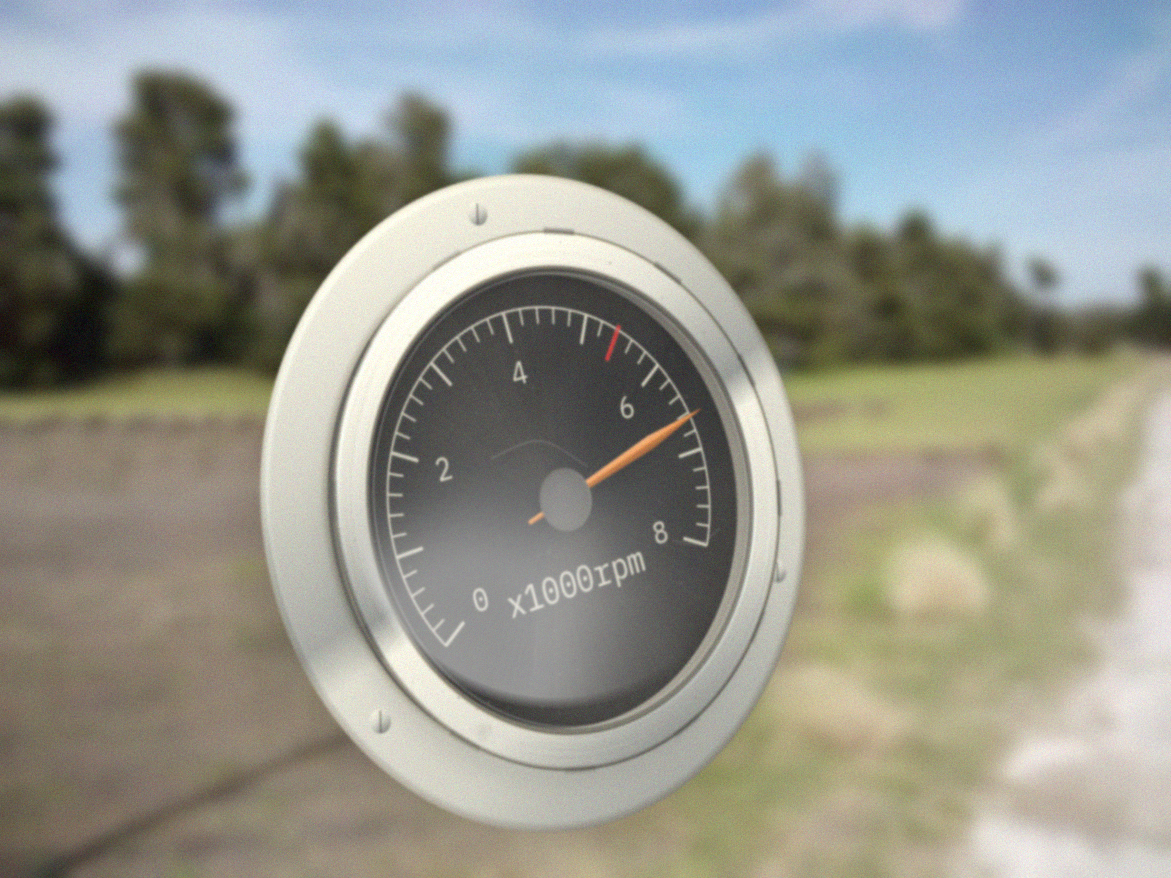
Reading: **6600** rpm
